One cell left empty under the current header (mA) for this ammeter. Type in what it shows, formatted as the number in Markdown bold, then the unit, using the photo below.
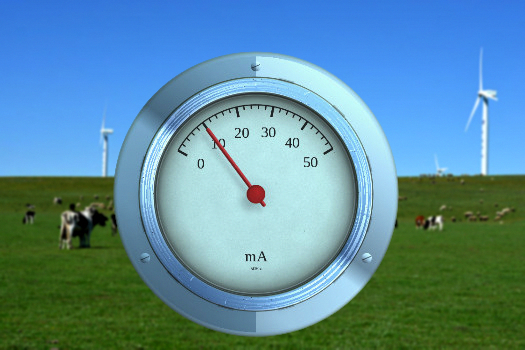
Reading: **10** mA
